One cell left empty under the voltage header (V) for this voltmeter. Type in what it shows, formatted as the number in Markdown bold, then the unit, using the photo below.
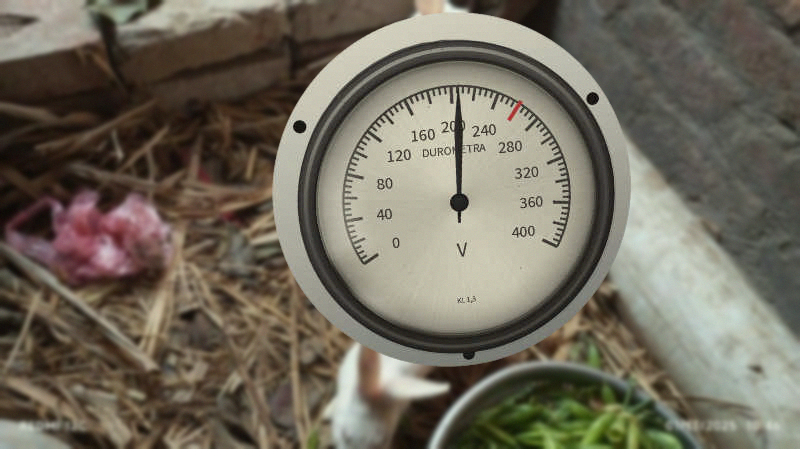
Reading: **205** V
